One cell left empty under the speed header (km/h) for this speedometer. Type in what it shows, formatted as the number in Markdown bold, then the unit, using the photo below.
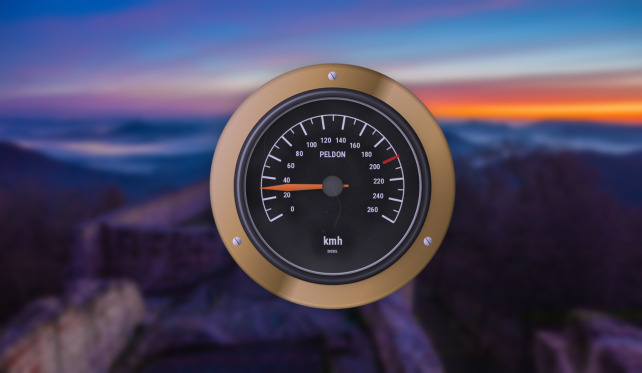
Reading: **30** km/h
